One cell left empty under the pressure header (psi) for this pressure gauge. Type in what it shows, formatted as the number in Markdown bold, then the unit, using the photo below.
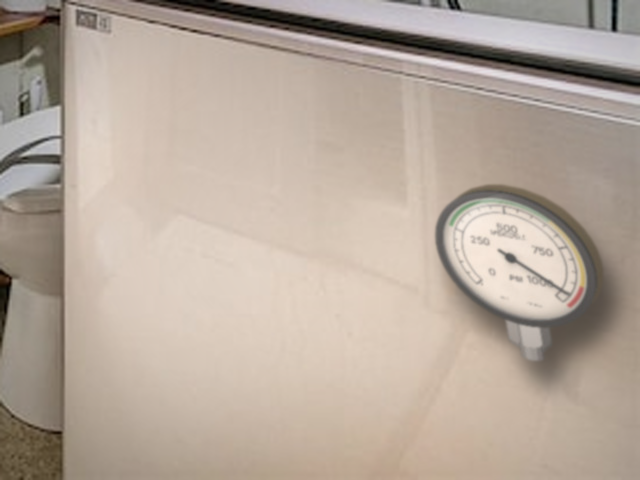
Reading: **950** psi
